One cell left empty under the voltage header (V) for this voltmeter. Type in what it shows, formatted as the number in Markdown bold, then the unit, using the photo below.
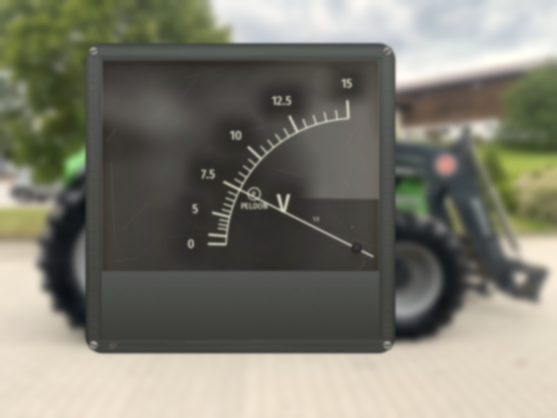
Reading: **7.5** V
